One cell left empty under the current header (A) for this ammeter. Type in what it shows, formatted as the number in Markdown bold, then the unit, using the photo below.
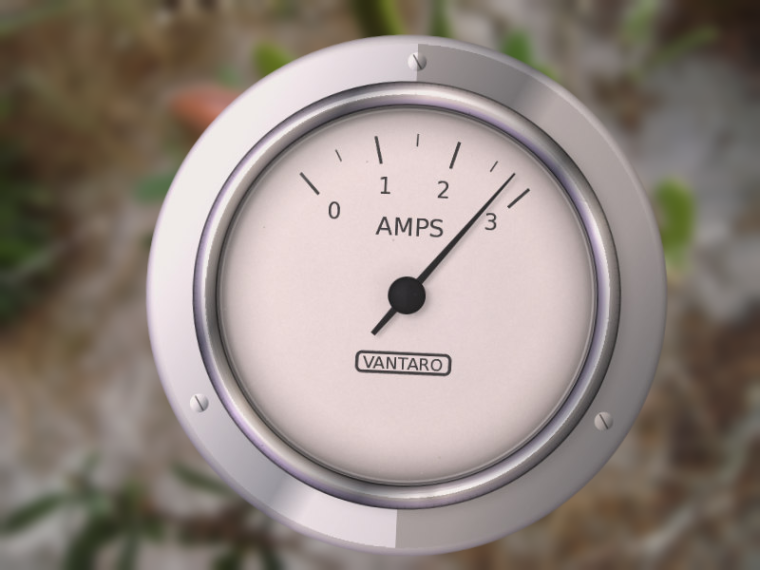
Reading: **2.75** A
